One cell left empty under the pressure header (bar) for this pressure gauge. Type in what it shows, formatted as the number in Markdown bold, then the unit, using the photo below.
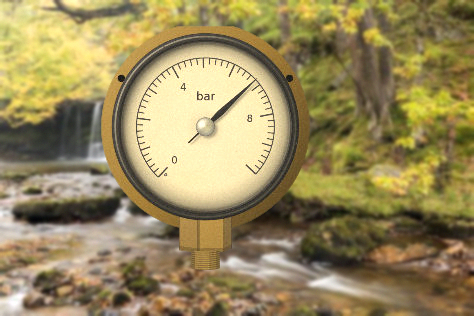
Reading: **6.8** bar
